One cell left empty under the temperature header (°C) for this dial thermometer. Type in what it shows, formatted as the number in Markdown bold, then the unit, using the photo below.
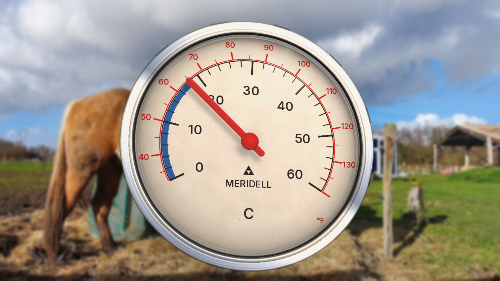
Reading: **18** °C
